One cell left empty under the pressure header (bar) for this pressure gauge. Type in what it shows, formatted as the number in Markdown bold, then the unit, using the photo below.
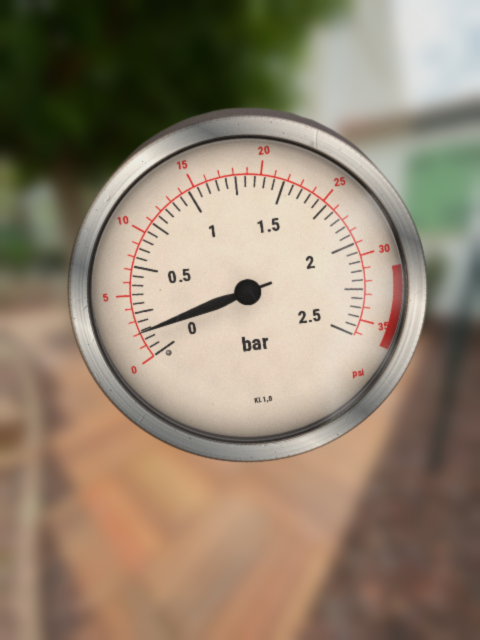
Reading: **0.15** bar
